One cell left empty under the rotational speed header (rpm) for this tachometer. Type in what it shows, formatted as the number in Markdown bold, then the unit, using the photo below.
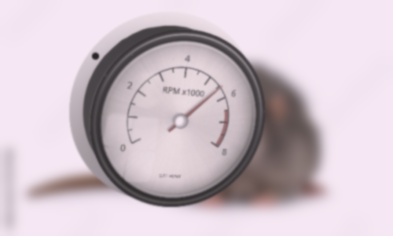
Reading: **5500** rpm
